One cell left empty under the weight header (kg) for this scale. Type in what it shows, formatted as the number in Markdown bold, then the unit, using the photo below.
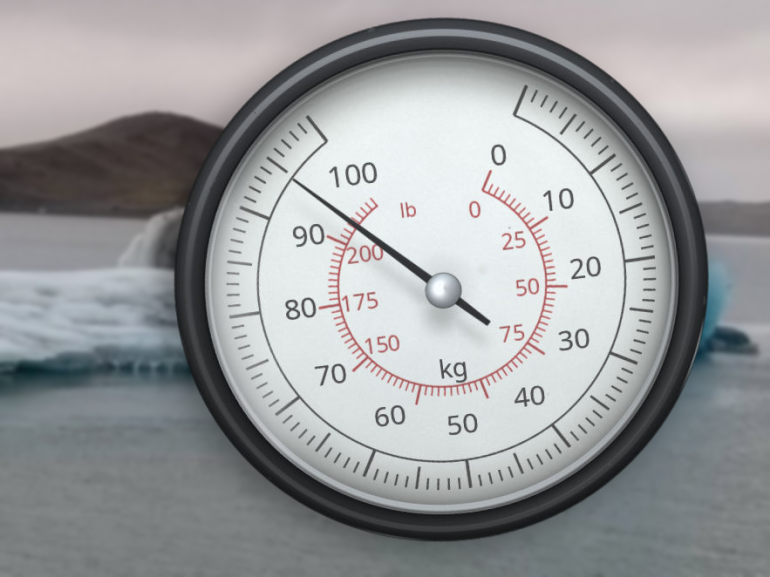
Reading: **95** kg
